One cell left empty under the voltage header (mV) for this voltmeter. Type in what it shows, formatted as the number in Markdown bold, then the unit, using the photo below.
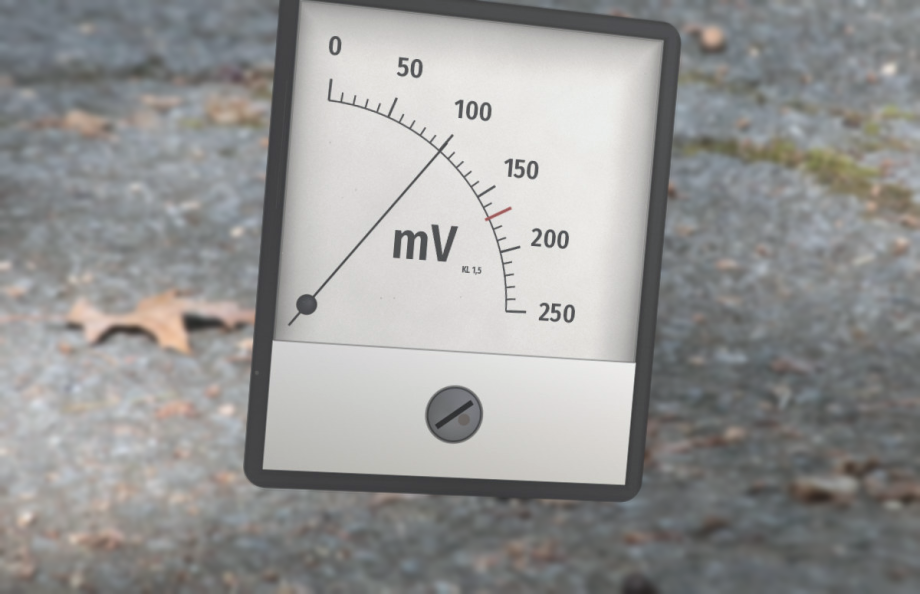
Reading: **100** mV
